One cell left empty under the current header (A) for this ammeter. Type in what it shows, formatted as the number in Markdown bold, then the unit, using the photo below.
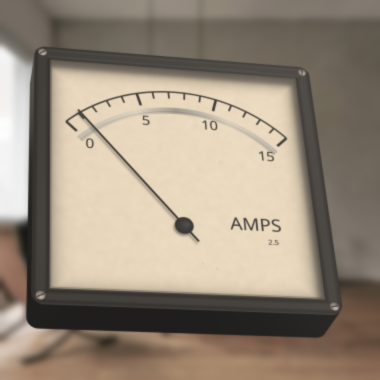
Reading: **1** A
